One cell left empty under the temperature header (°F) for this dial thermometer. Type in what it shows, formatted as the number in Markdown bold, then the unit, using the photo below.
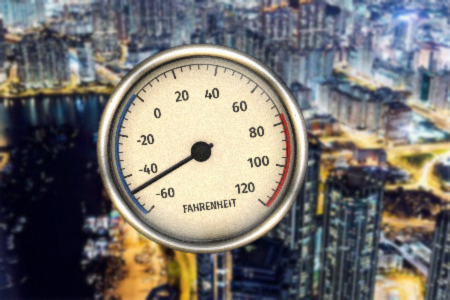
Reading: **-48** °F
